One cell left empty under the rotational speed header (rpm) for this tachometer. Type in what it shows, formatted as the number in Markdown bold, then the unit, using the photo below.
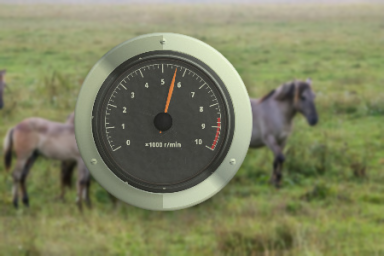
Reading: **5600** rpm
